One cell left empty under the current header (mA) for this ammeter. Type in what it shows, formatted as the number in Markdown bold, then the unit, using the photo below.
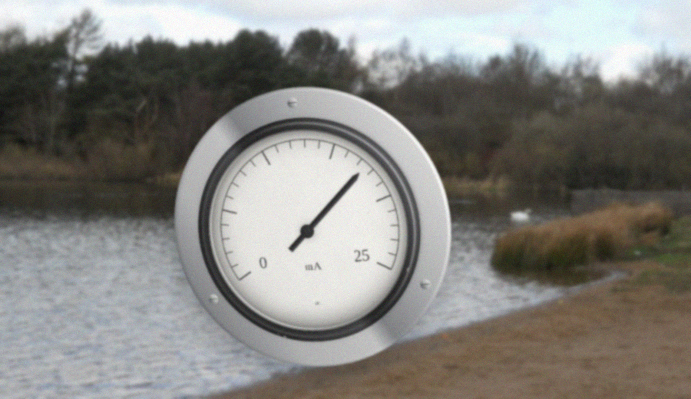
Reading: **17.5** mA
